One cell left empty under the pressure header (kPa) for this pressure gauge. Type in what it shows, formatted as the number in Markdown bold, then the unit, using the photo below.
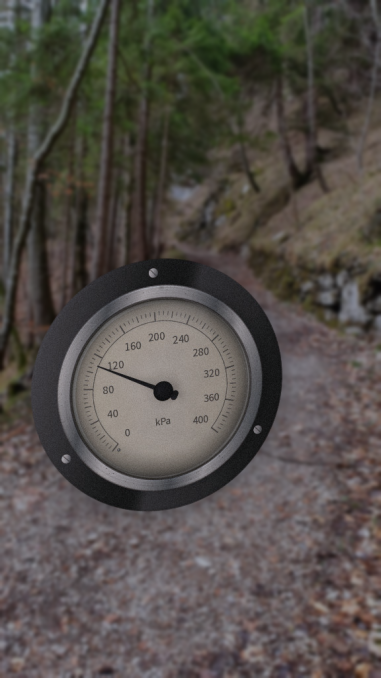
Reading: **110** kPa
